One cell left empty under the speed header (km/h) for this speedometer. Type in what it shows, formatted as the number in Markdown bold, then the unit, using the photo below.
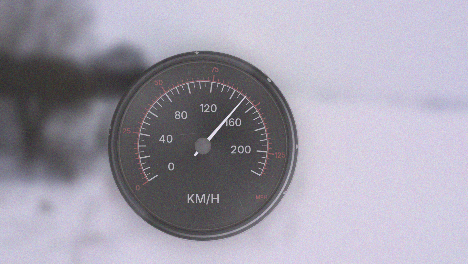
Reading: **150** km/h
